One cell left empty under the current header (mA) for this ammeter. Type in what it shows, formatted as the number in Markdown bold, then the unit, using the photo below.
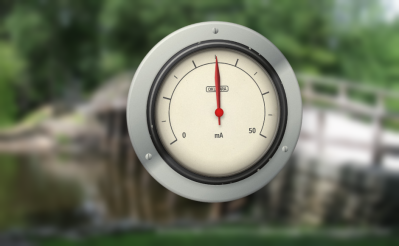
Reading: **25** mA
